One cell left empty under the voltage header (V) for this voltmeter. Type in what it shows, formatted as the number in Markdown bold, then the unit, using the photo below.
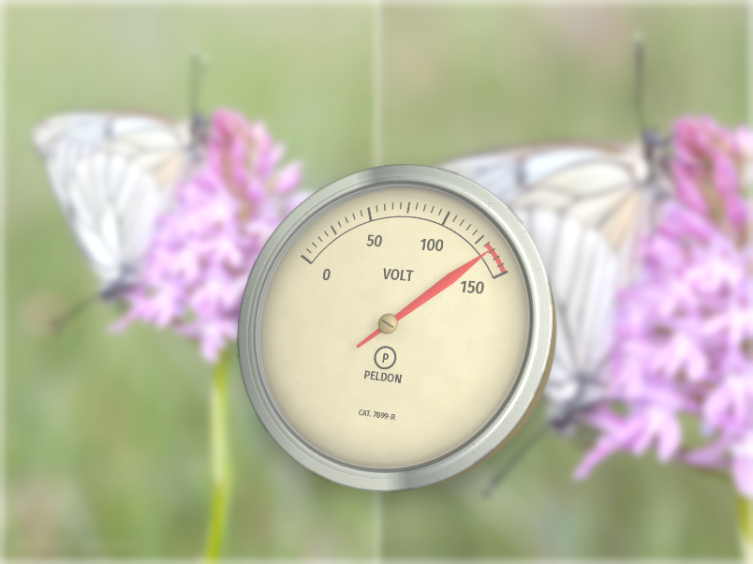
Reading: **135** V
